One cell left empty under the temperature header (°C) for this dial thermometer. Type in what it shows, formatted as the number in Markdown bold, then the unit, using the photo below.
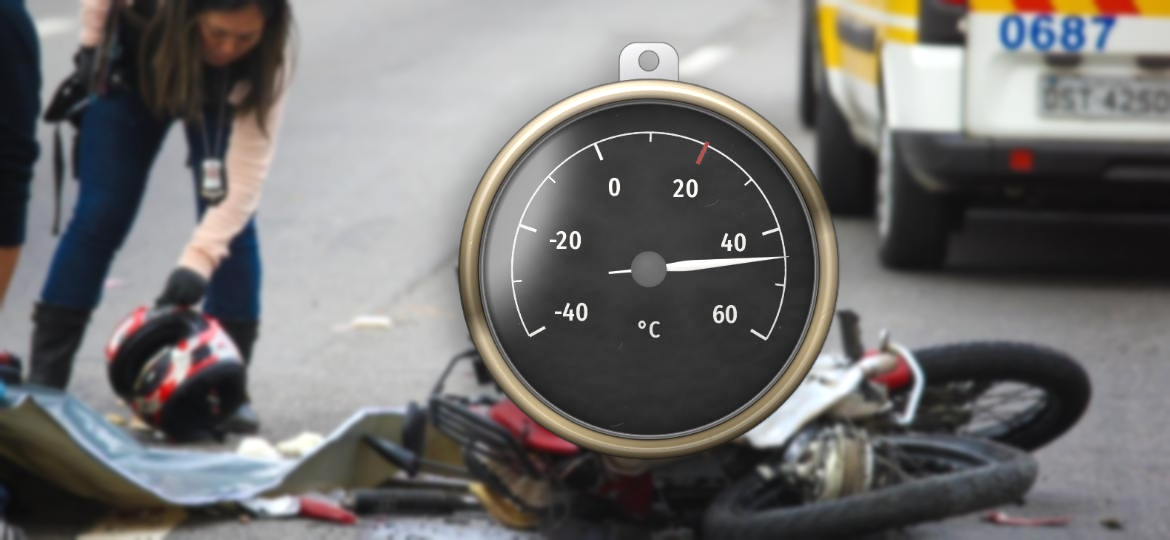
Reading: **45** °C
